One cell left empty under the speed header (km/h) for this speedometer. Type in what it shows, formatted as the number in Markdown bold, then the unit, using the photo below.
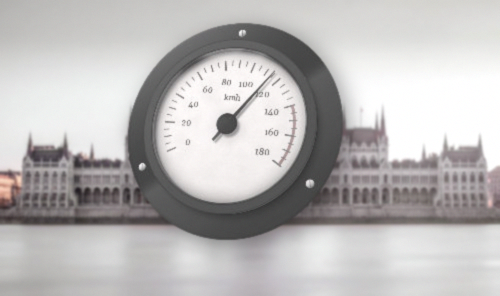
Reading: **115** km/h
